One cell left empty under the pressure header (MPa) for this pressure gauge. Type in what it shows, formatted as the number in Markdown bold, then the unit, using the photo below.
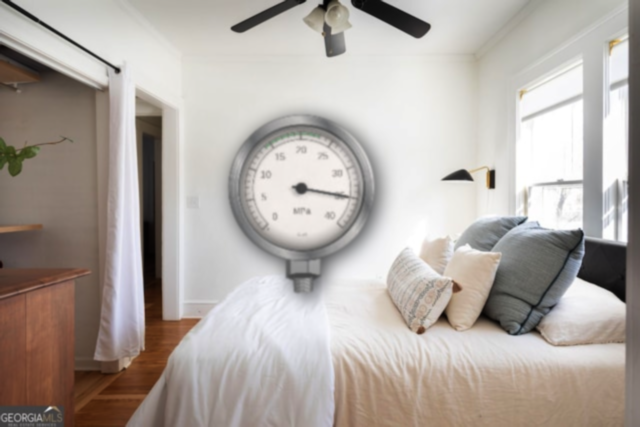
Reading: **35** MPa
